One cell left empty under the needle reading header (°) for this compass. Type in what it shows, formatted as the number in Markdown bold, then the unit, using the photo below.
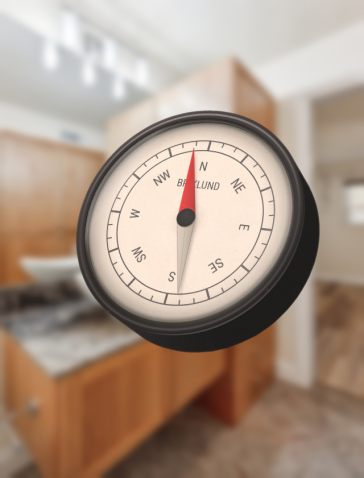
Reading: **350** °
